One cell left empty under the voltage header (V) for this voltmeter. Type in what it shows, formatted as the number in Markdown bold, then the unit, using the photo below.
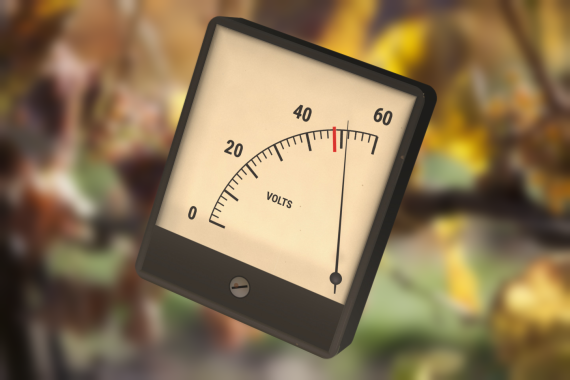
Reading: **52** V
